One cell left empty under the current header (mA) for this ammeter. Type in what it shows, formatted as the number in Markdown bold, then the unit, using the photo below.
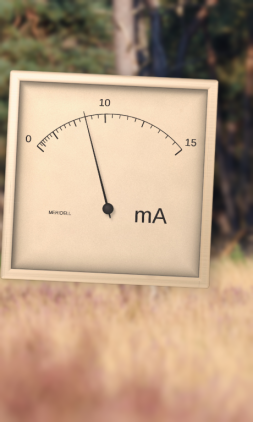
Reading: **8.5** mA
